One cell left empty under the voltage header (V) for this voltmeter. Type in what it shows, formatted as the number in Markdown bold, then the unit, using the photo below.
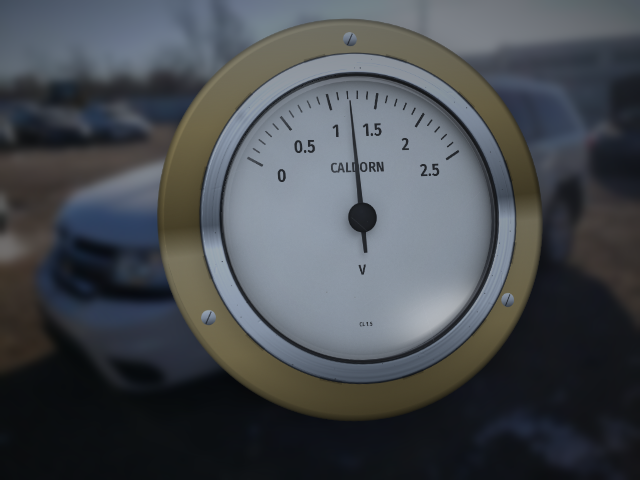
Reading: **1.2** V
